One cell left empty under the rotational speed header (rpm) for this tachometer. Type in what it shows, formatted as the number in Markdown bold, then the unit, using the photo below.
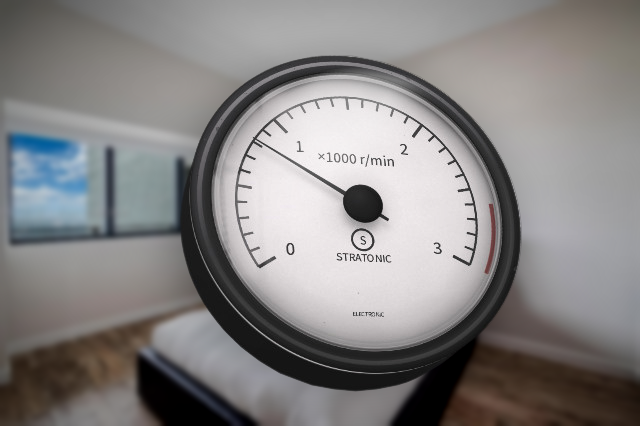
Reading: **800** rpm
